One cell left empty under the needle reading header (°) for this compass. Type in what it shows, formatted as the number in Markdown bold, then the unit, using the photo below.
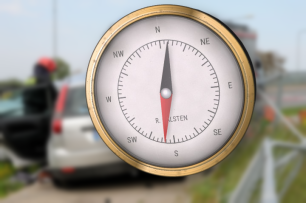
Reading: **190** °
